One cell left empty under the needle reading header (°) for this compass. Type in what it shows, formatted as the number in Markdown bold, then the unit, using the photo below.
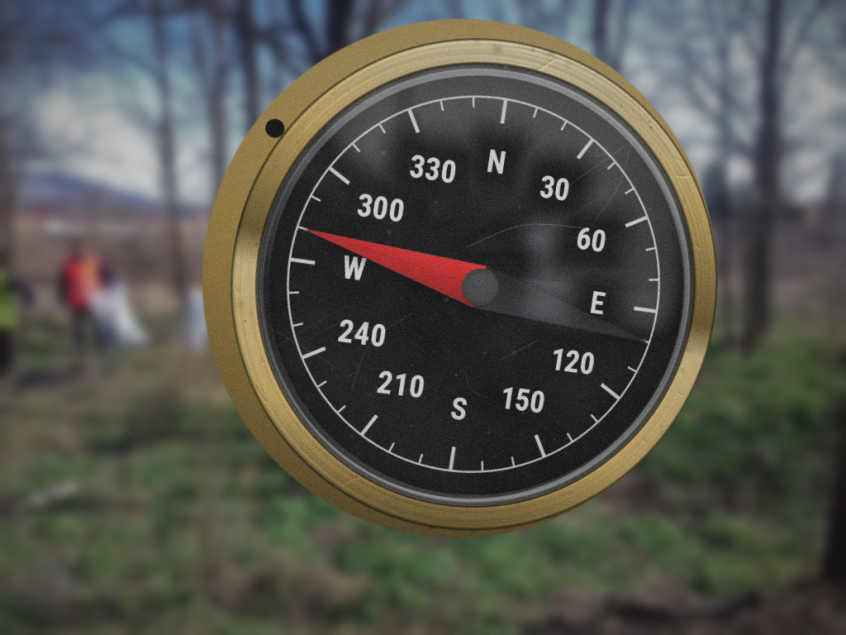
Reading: **280** °
